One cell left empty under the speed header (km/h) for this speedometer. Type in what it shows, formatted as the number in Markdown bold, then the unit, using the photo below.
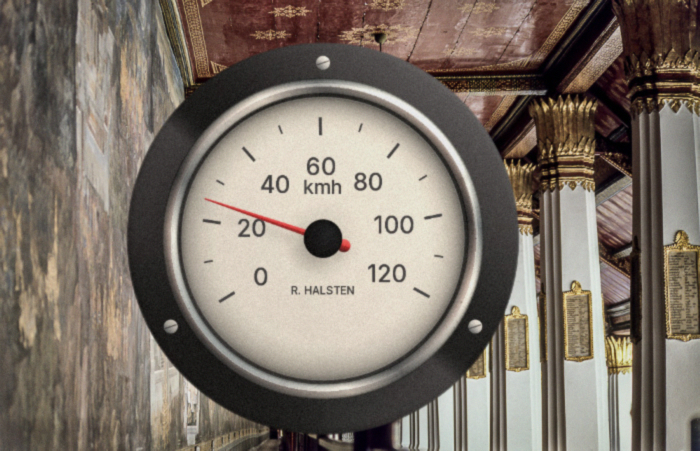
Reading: **25** km/h
